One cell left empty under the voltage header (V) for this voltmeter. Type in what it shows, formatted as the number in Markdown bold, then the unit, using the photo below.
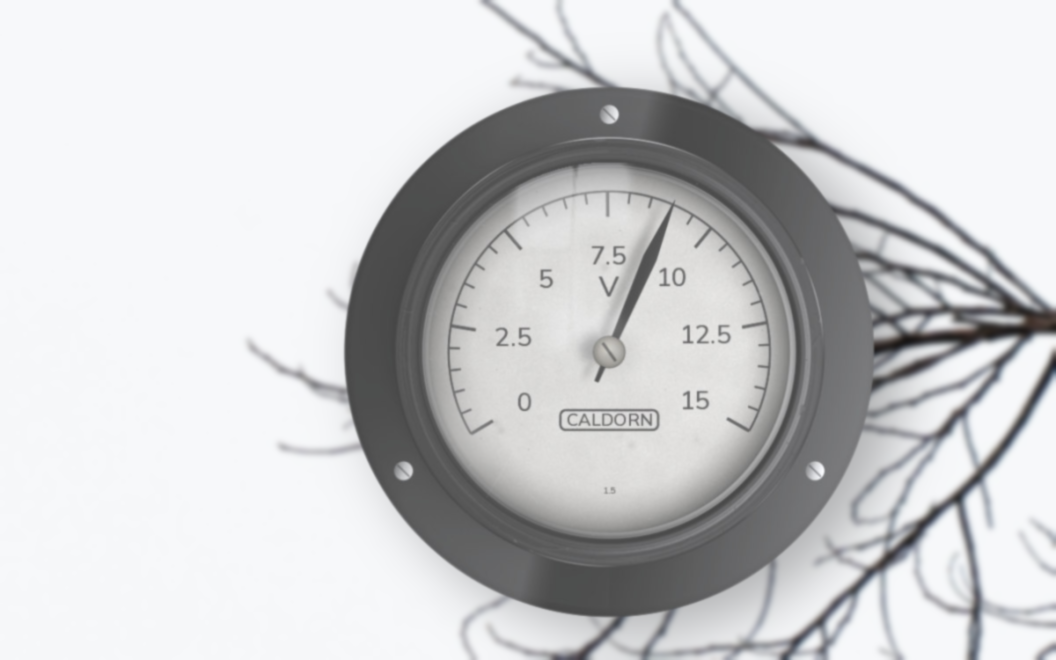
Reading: **9** V
